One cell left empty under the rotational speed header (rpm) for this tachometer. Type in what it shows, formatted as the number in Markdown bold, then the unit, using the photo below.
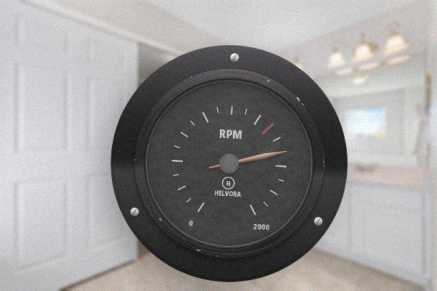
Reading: **1500** rpm
